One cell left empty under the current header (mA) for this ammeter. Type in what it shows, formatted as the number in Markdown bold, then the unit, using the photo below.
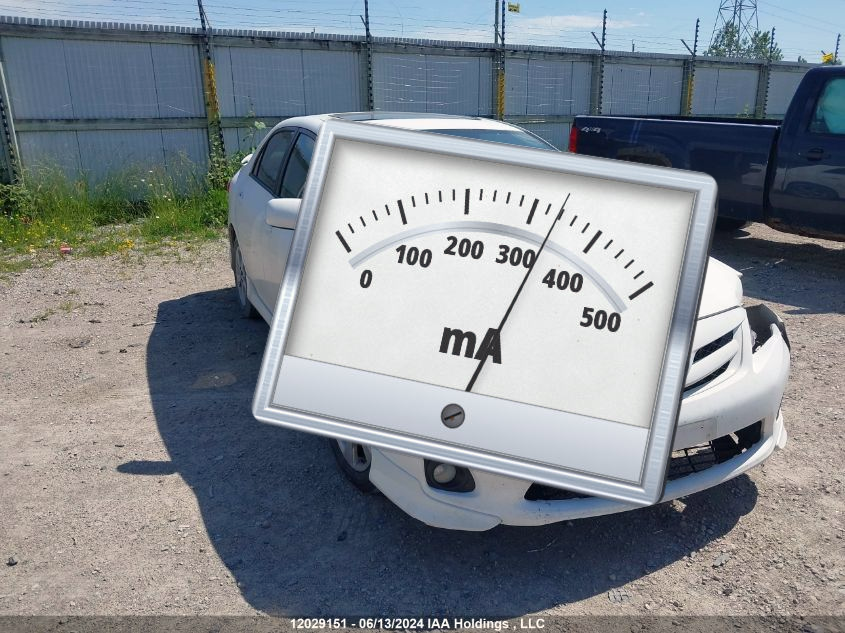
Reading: **340** mA
